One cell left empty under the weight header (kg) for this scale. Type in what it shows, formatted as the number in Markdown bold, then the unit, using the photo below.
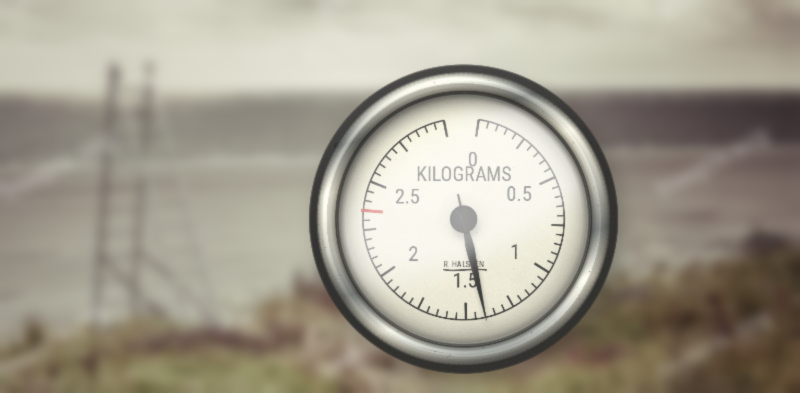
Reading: **1.4** kg
